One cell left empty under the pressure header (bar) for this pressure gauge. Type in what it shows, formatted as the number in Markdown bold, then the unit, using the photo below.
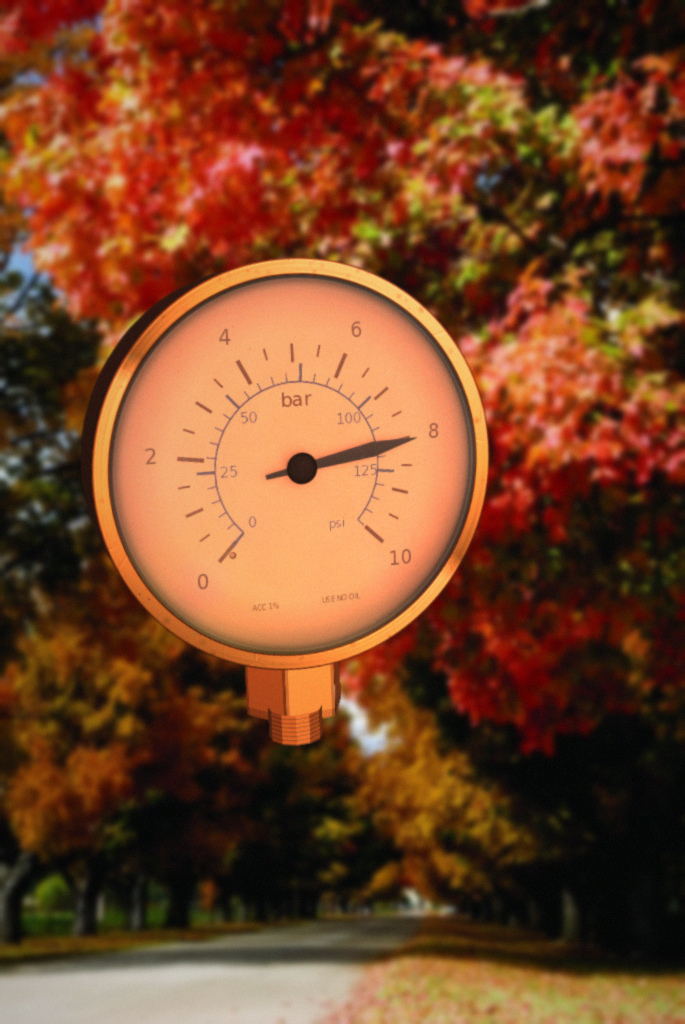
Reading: **8** bar
